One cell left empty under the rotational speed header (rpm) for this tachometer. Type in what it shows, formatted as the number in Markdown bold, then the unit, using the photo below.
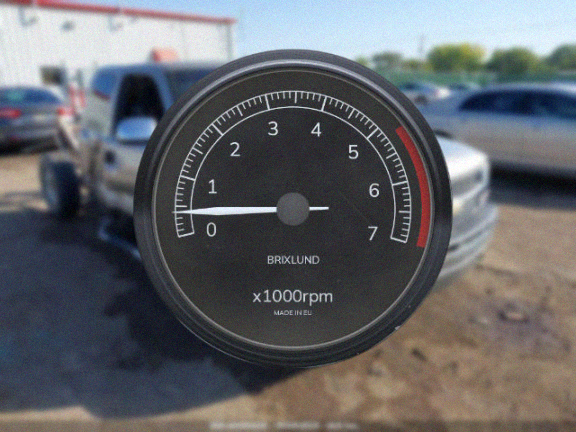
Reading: **400** rpm
